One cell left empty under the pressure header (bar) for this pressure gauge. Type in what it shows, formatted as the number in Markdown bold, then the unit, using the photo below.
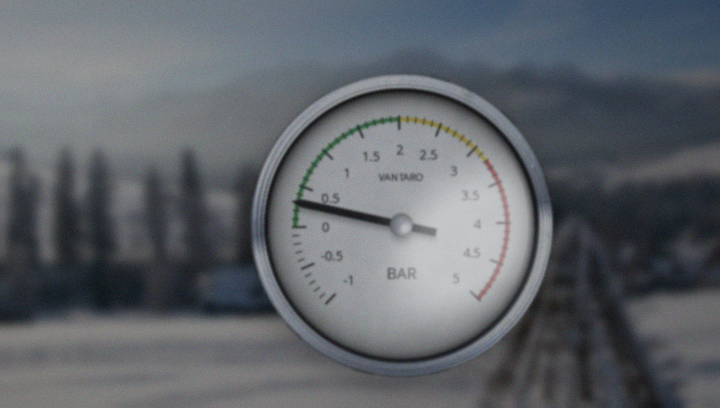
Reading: **0.3** bar
